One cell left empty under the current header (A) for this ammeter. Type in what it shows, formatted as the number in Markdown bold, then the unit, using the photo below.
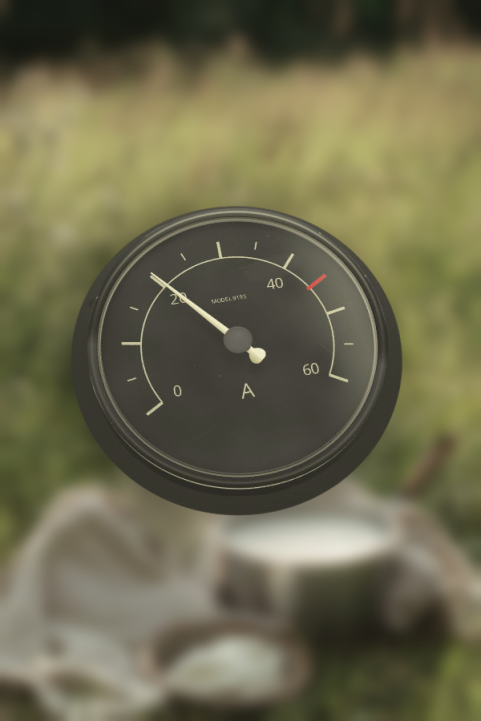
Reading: **20** A
